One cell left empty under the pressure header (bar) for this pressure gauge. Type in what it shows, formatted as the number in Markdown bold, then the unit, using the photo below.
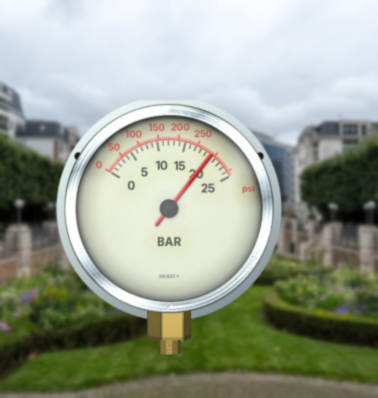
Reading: **20** bar
